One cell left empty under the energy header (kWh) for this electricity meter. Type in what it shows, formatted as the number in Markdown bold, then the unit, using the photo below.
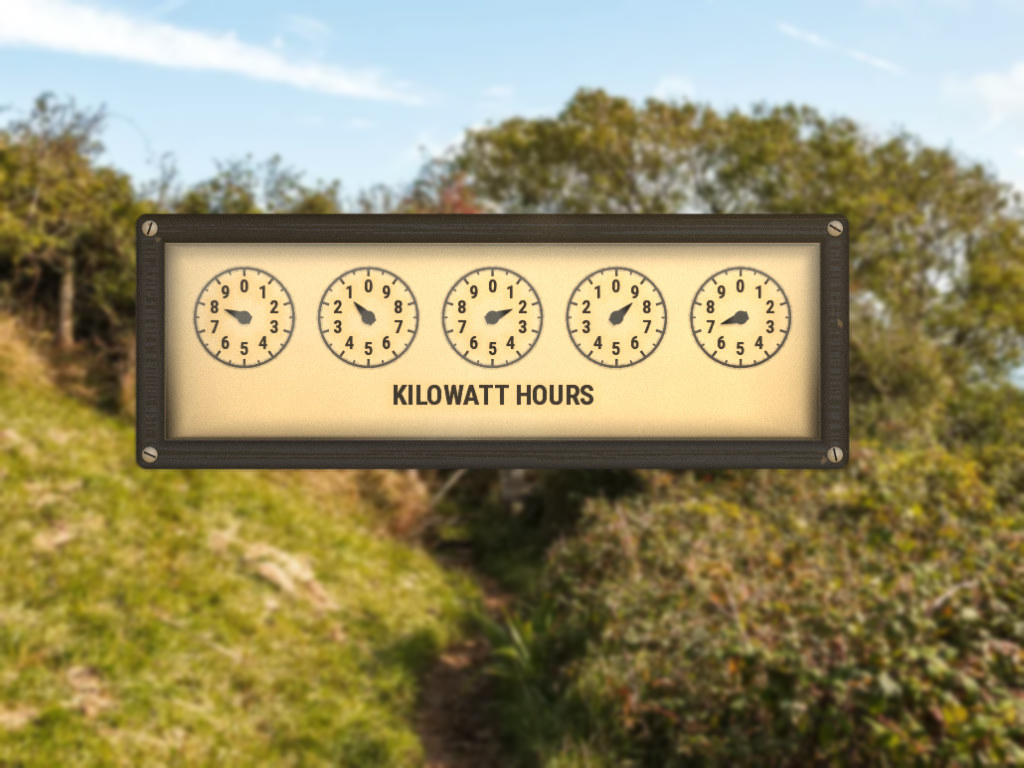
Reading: **81187** kWh
